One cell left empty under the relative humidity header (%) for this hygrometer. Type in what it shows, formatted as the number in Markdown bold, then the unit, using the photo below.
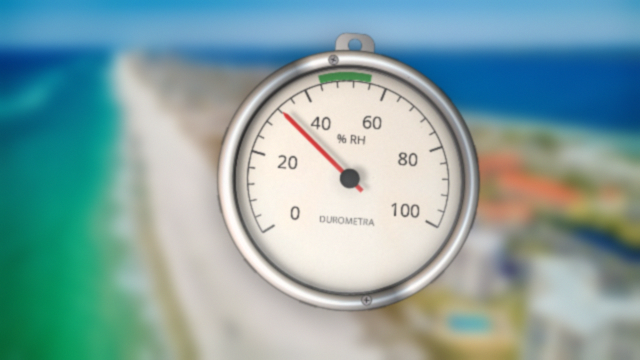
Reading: **32** %
